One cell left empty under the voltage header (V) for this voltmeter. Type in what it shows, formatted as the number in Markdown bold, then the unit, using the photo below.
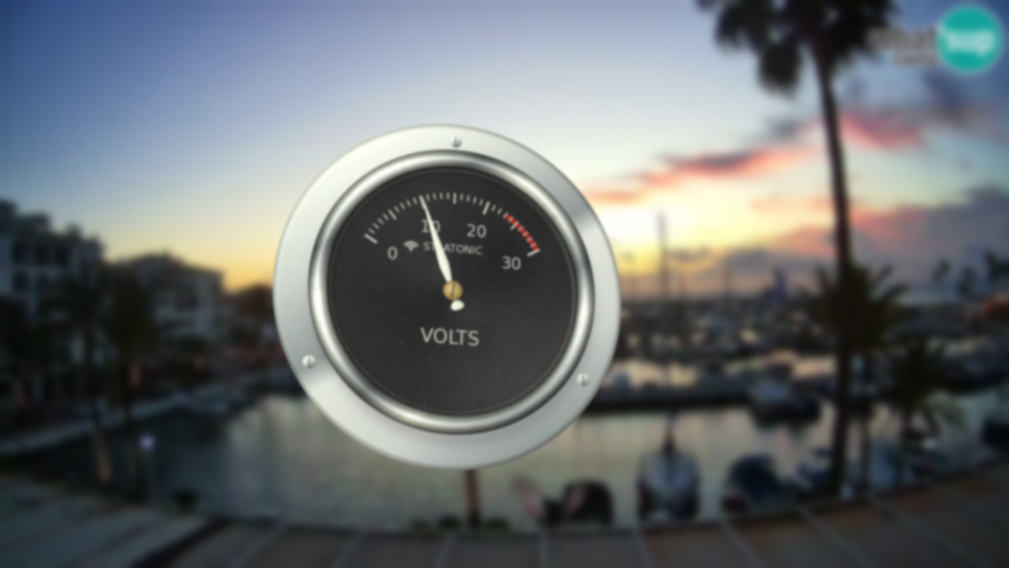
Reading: **10** V
